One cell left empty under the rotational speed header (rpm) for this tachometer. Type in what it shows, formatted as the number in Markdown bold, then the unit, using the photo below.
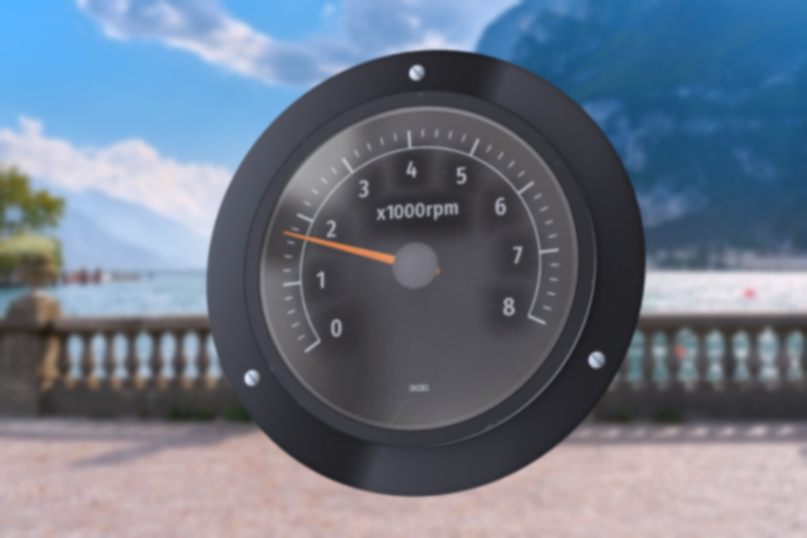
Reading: **1700** rpm
